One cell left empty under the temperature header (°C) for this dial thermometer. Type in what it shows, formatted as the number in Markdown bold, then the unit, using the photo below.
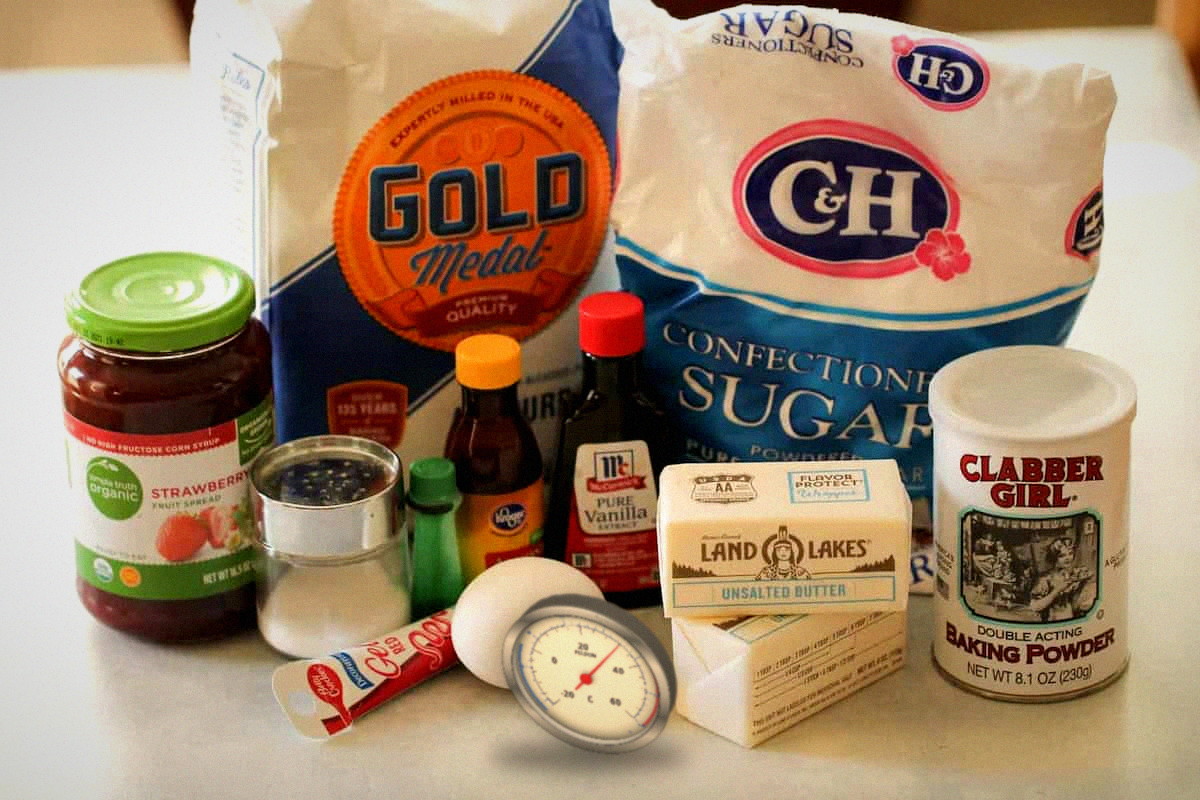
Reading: **32** °C
